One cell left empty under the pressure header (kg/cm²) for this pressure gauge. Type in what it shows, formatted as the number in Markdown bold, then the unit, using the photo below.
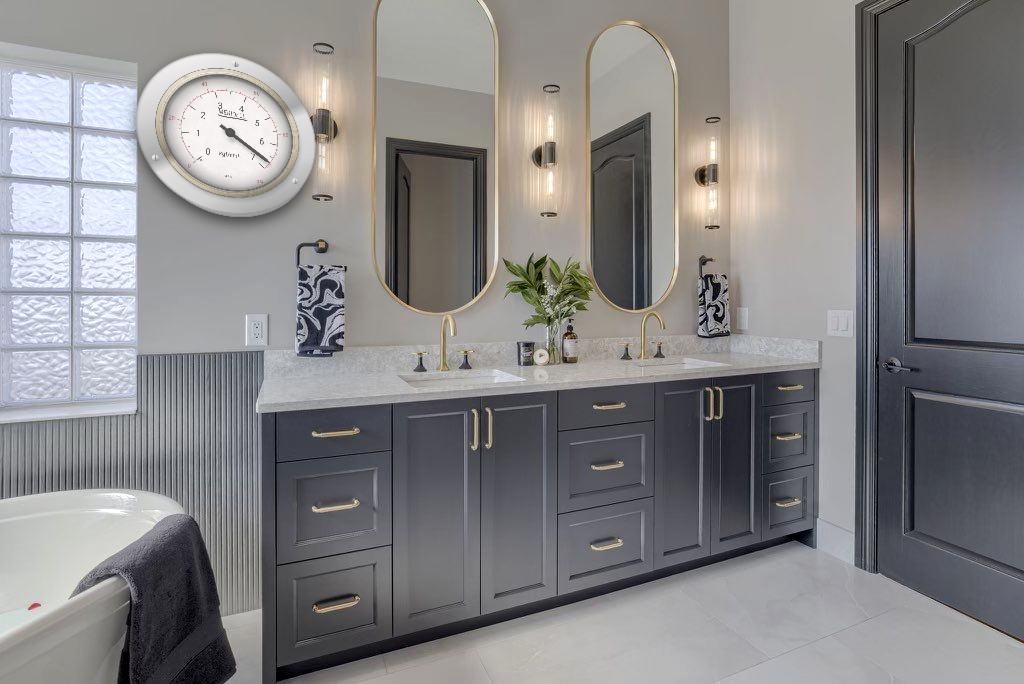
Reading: **6.75** kg/cm²
